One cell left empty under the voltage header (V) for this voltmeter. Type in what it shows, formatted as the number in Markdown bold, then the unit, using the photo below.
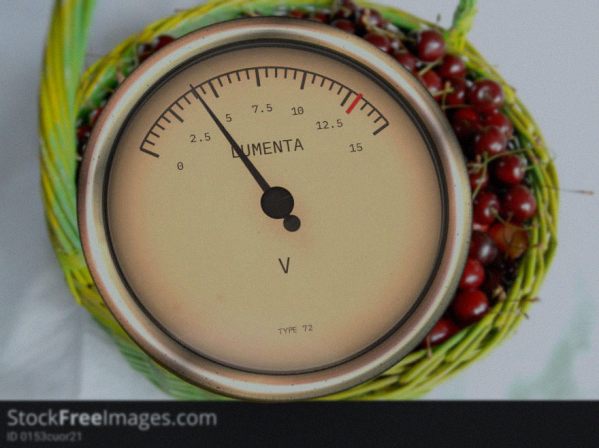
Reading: **4** V
